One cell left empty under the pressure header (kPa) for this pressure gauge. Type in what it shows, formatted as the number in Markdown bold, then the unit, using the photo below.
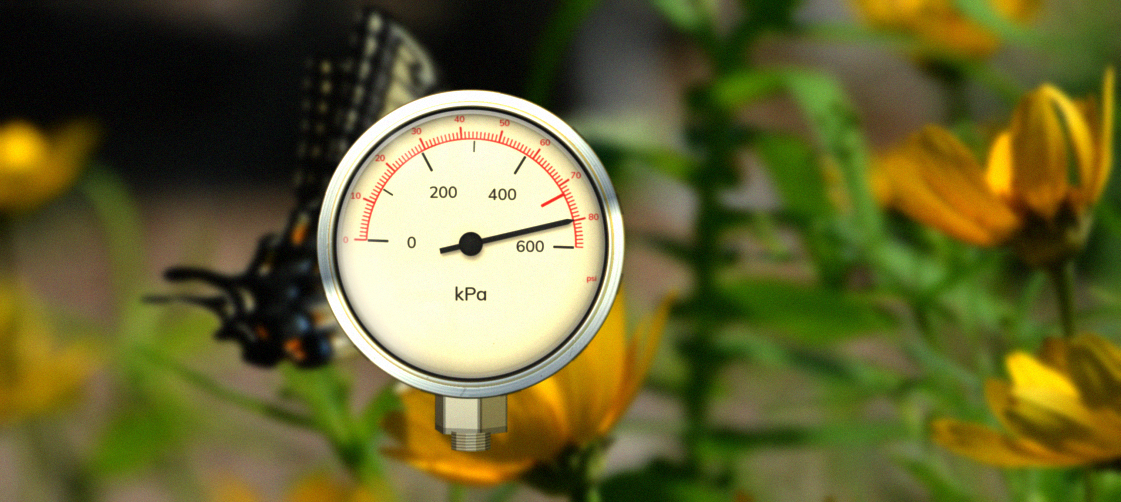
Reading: **550** kPa
